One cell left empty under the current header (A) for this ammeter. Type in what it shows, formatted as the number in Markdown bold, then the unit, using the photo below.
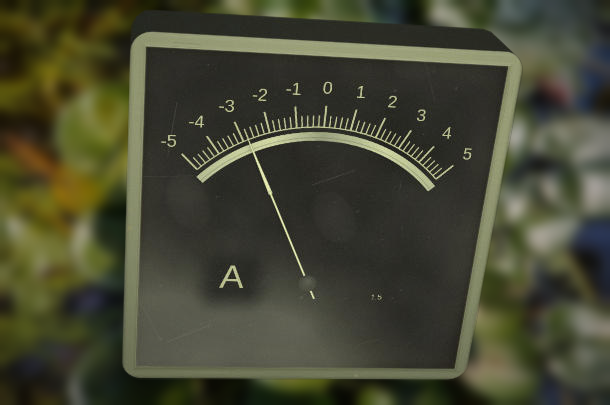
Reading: **-2.8** A
